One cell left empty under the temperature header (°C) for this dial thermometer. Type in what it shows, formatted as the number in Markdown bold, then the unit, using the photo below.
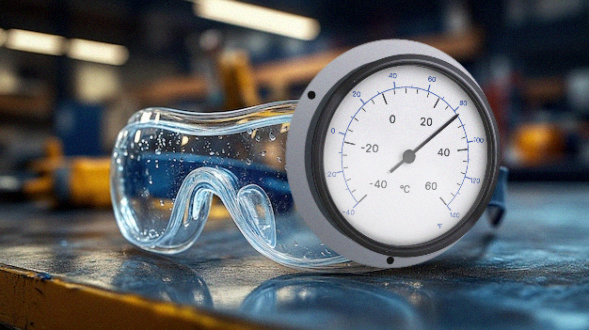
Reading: **28** °C
